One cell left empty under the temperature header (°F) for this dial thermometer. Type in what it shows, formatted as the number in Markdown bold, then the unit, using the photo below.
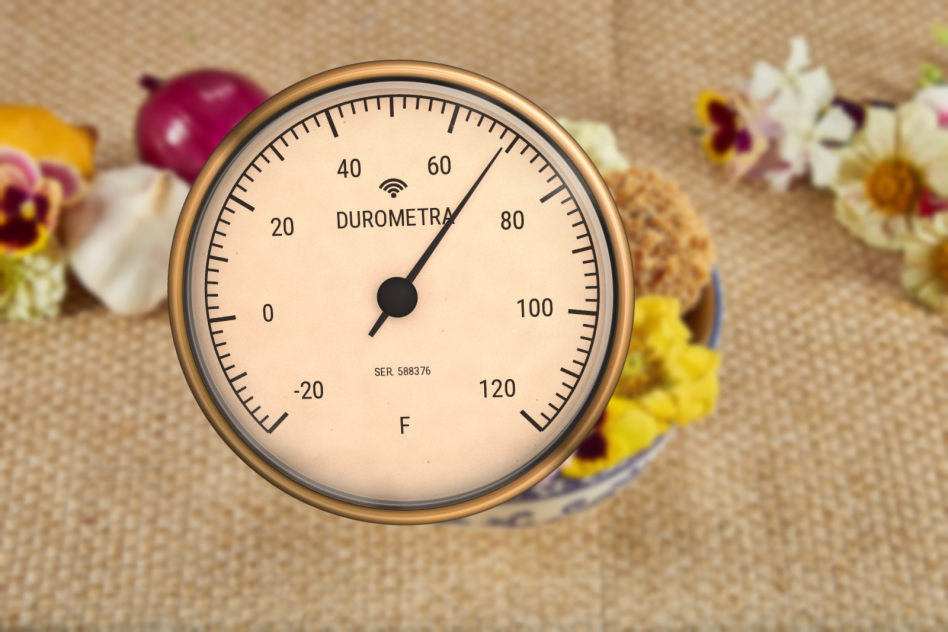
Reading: **69** °F
